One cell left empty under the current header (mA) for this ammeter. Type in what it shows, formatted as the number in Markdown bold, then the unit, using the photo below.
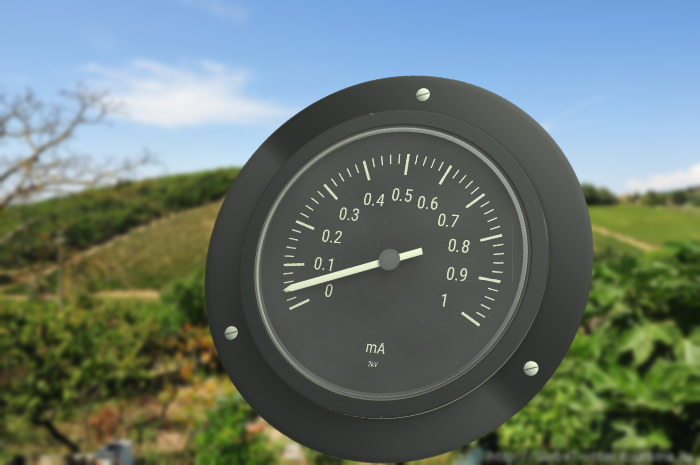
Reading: **0.04** mA
